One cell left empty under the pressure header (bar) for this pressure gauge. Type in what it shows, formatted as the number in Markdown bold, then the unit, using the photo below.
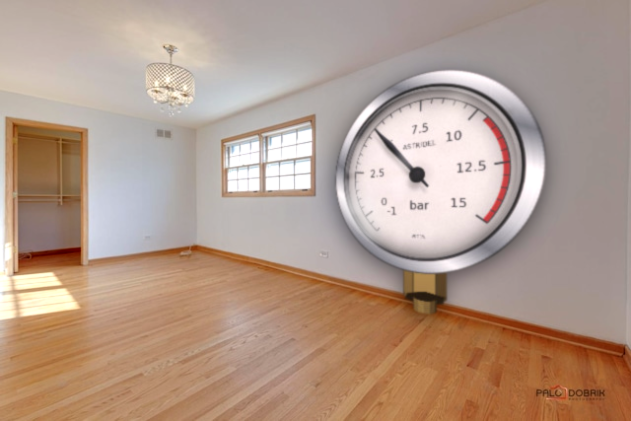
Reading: **5** bar
